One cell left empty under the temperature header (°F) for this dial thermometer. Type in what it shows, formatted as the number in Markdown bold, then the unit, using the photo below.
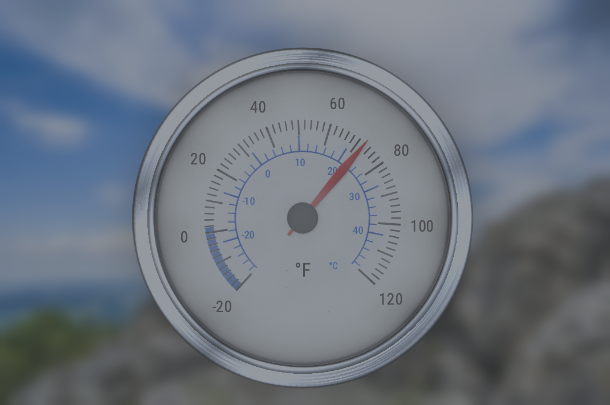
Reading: **72** °F
